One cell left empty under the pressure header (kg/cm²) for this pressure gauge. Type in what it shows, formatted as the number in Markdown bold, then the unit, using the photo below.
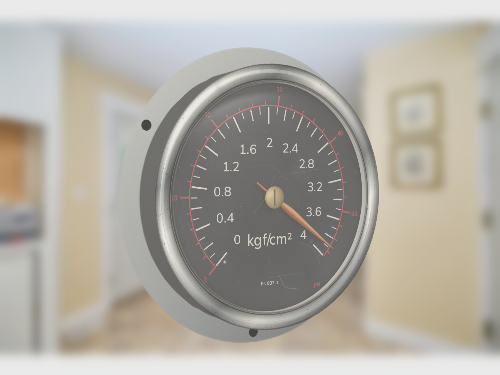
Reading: **3.9** kg/cm²
